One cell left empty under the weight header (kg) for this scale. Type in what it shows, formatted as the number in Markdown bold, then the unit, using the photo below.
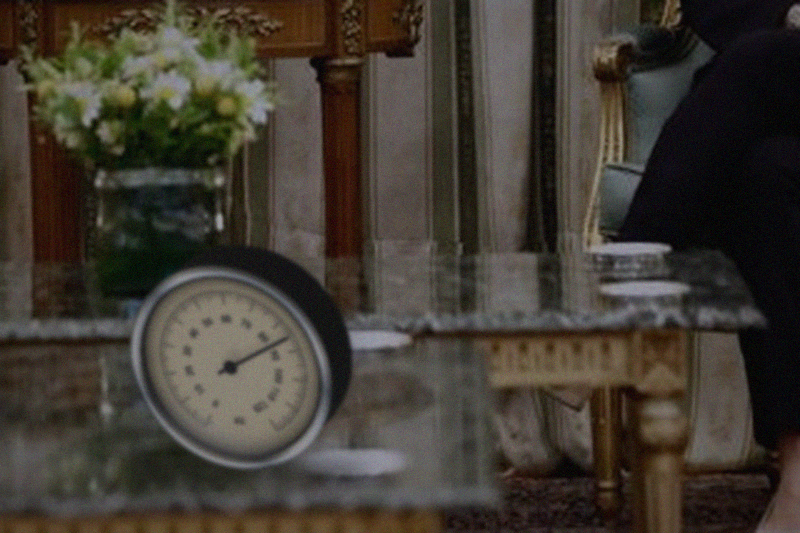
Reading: **85** kg
